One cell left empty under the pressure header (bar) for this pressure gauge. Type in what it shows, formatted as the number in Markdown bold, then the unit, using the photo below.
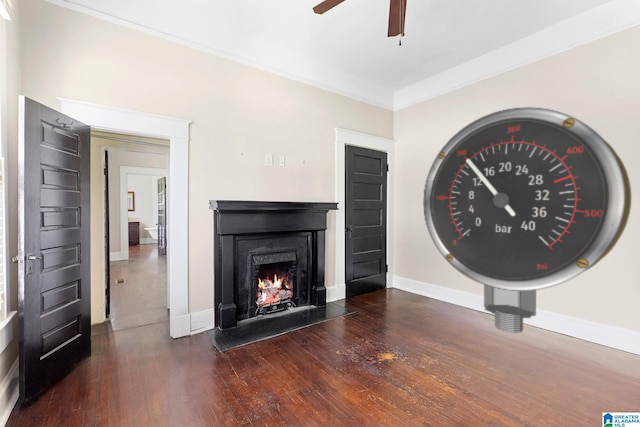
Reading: **14** bar
